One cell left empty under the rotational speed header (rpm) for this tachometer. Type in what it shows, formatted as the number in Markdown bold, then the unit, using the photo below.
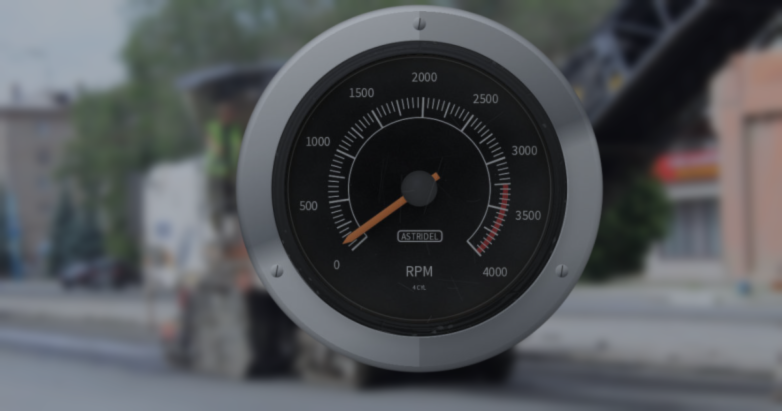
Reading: **100** rpm
